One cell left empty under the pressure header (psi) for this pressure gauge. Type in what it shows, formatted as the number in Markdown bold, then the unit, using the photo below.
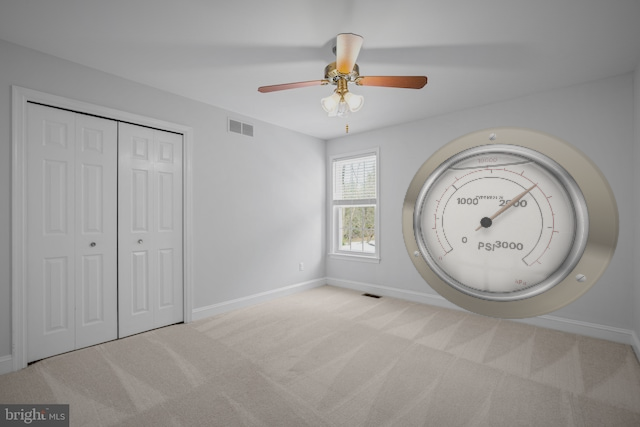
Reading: **2000** psi
